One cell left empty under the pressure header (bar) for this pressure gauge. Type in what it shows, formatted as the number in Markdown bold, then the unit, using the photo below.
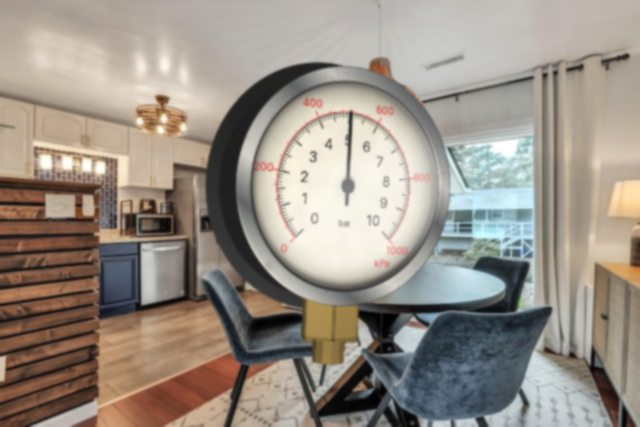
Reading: **5** bar
